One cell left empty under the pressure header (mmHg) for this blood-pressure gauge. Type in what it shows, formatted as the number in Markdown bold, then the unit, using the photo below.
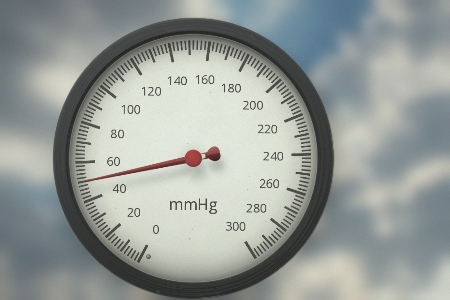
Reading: **50** mmHg
